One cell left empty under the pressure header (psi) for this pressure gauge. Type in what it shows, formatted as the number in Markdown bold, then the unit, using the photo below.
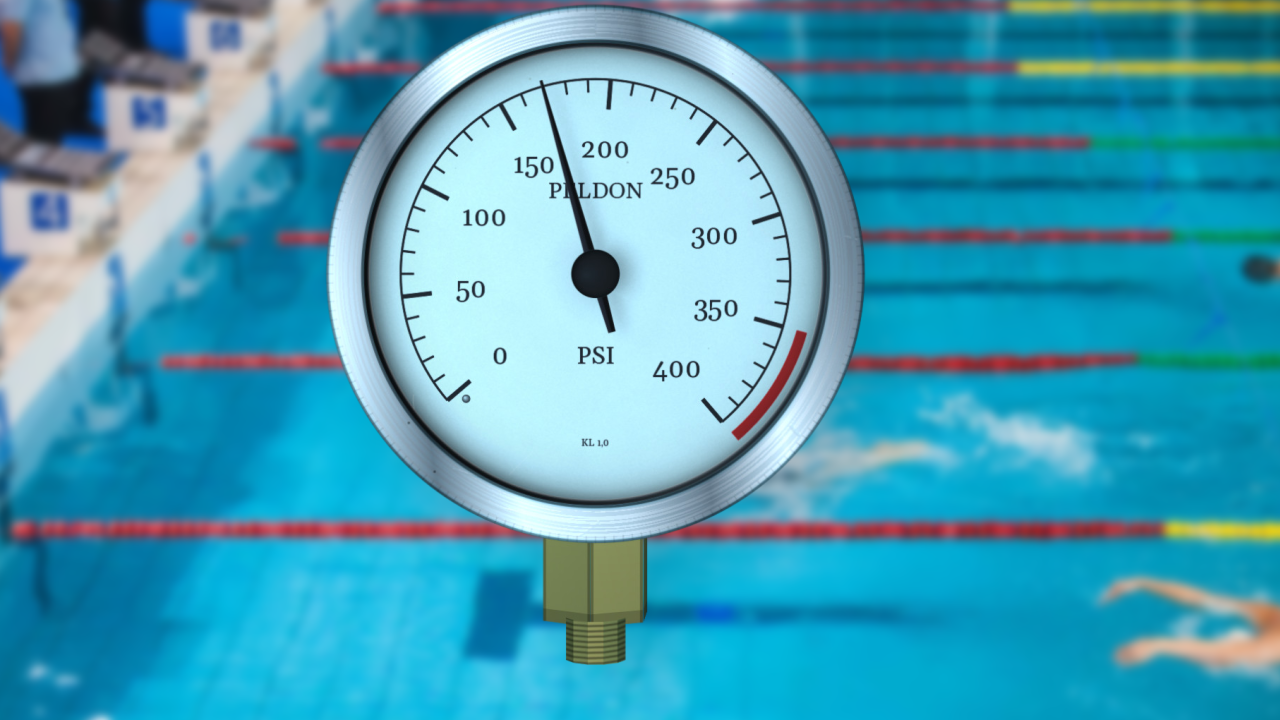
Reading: **170** psi
